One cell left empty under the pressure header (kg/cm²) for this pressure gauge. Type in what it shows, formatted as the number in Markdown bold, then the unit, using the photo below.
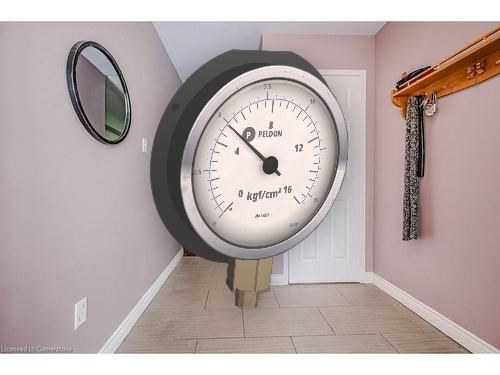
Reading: **5** kg/cm²
